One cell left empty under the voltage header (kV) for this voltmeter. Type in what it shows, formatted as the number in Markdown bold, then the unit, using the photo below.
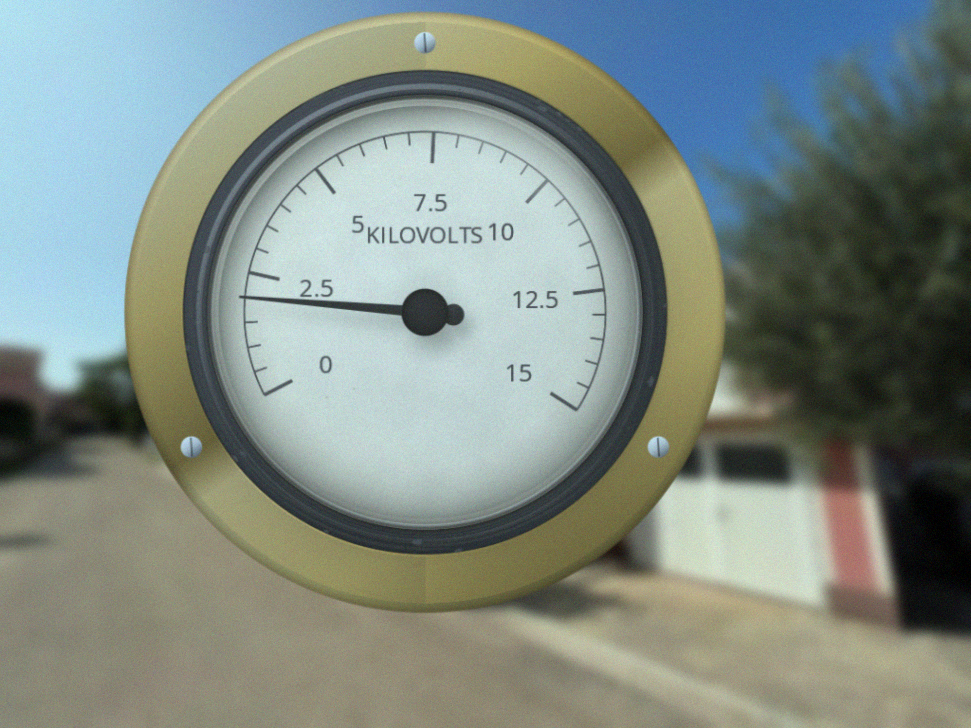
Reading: **2** kV
